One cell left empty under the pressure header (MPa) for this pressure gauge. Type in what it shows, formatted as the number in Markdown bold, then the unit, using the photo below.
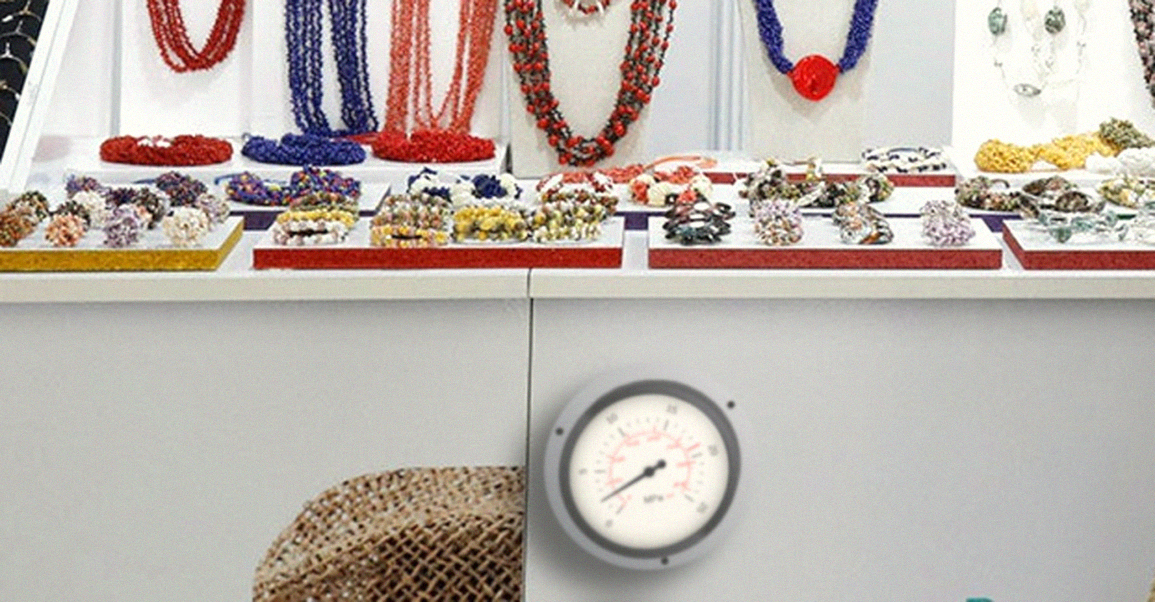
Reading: **2** MPa
